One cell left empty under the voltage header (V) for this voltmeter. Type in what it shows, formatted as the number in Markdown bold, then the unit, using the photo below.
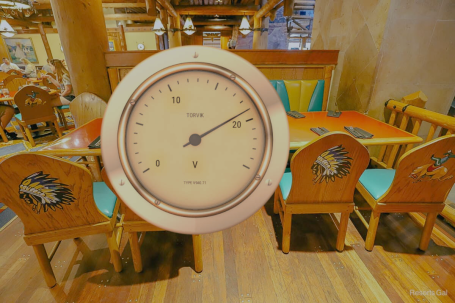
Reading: **19** V
